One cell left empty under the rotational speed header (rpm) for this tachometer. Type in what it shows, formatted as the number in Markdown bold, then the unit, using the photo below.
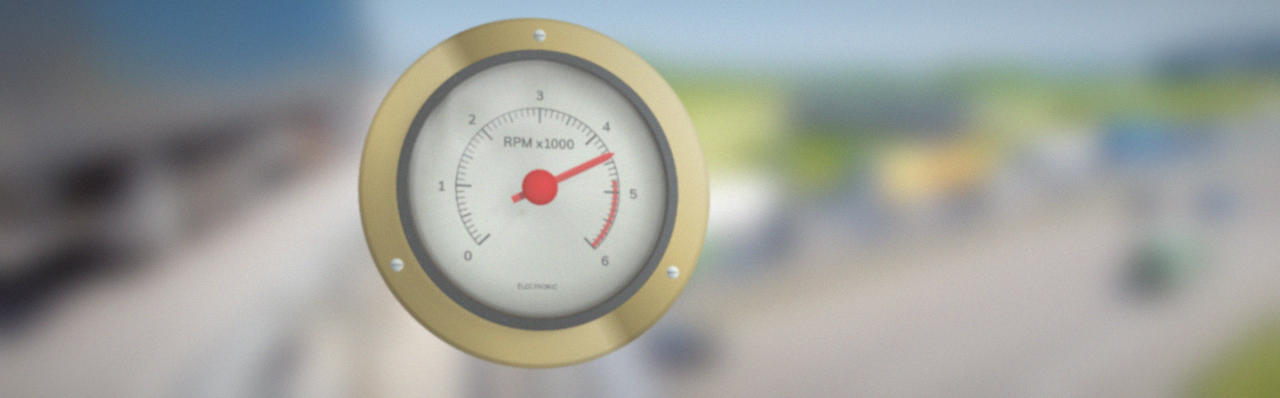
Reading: **4400** rpm
